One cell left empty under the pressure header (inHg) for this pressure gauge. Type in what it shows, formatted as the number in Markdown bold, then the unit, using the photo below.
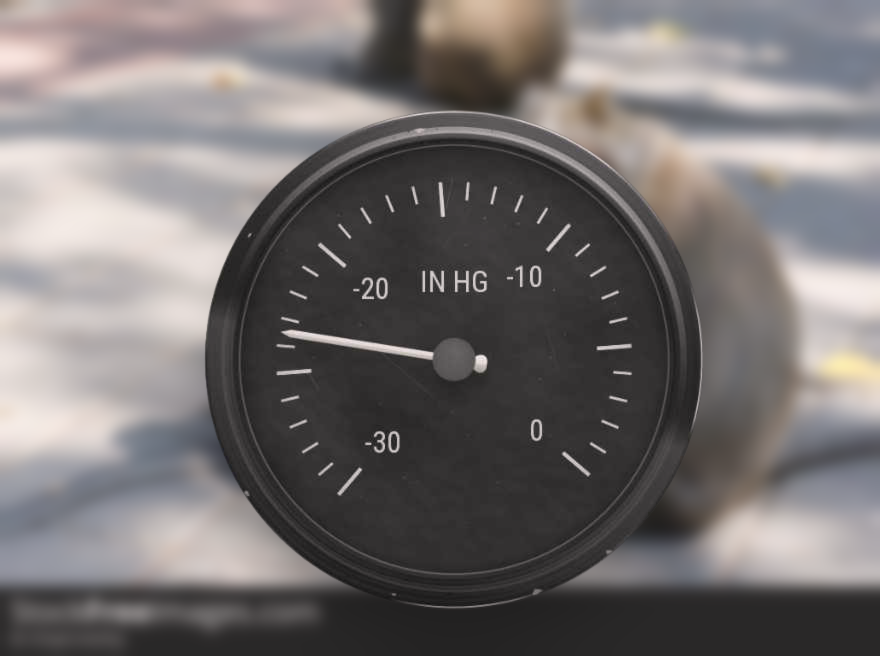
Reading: **-23.5** inHg
